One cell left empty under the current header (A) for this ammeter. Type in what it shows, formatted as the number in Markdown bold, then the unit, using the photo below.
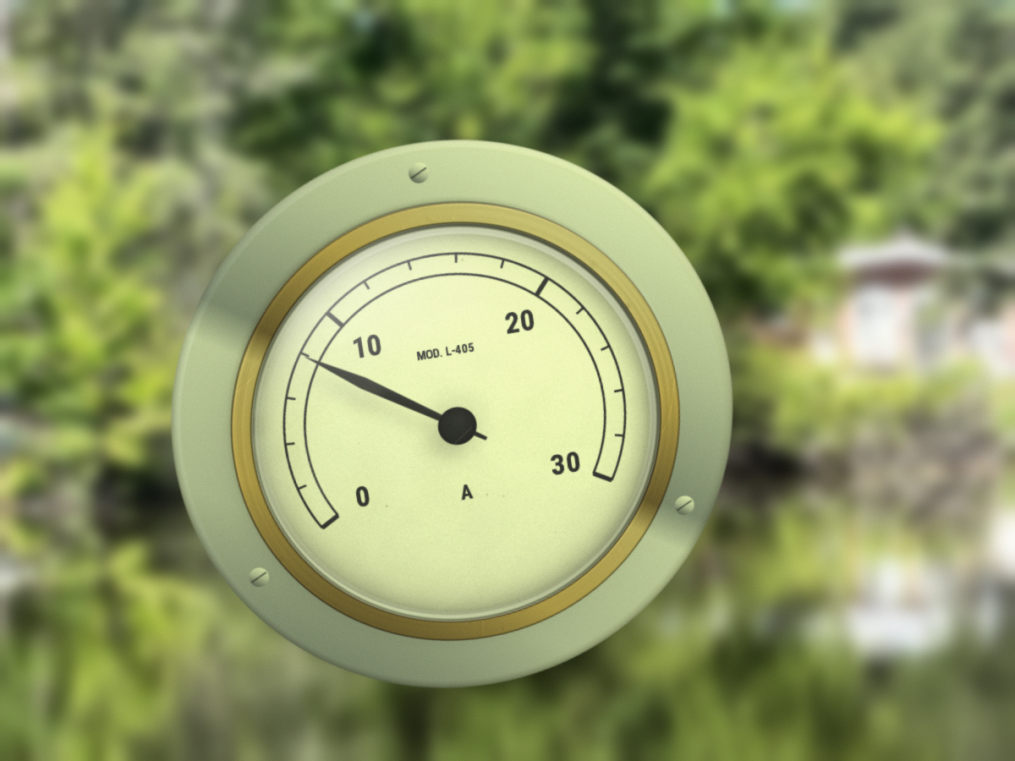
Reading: **8** A
